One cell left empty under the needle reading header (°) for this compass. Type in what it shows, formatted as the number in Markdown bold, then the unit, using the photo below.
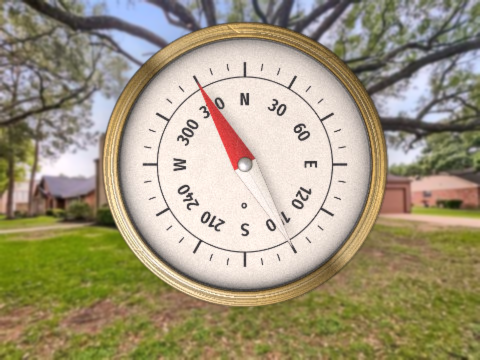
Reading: **330** °
